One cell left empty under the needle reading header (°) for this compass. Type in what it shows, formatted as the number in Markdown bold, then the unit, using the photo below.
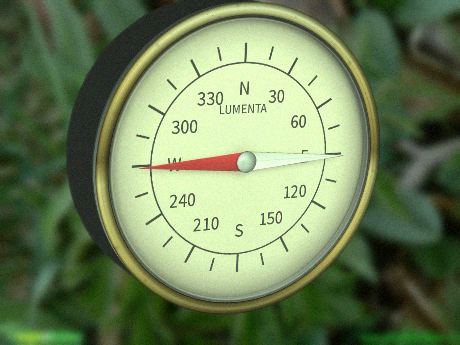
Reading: **270** °
